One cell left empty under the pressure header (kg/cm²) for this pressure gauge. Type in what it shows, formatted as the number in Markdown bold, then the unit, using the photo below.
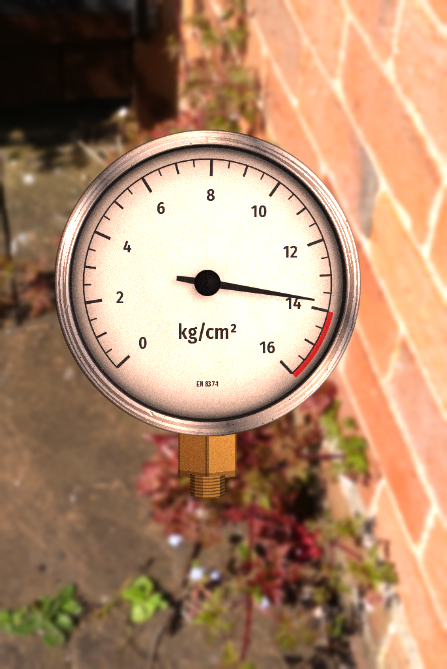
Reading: **13.75** kg/cm²
